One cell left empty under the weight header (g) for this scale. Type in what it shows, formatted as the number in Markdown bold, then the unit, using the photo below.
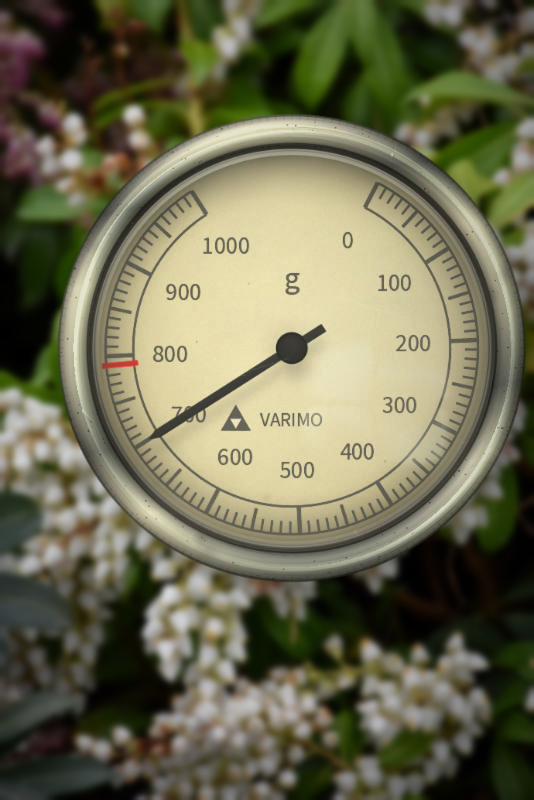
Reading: **700** g
